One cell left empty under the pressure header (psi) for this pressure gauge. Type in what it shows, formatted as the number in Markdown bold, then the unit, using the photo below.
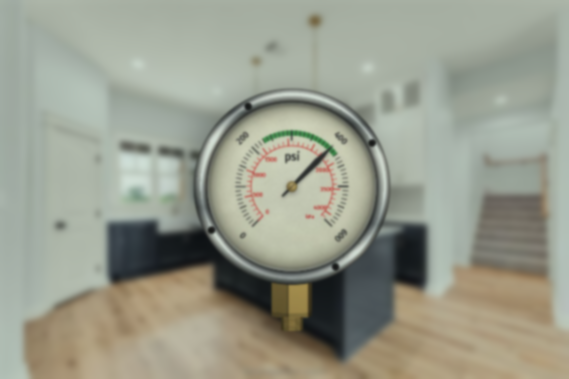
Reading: **400** psi
